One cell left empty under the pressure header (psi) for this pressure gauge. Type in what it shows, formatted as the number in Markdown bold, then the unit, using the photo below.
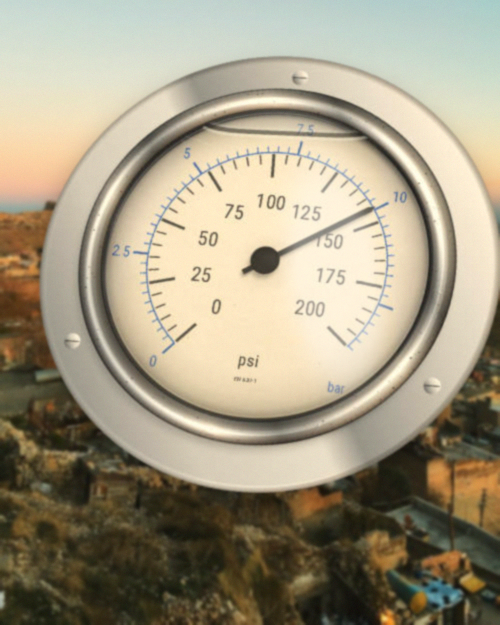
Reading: **145** psi
